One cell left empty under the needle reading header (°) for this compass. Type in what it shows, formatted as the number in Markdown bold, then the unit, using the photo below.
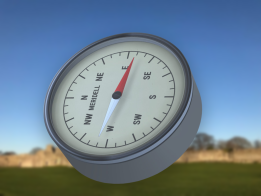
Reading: **100** °
